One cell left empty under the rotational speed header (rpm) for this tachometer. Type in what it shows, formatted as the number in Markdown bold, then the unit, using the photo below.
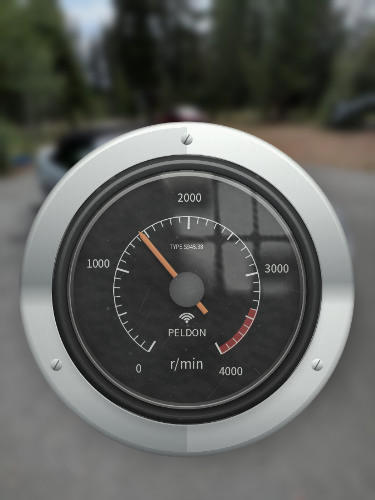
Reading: **1450** rpm
